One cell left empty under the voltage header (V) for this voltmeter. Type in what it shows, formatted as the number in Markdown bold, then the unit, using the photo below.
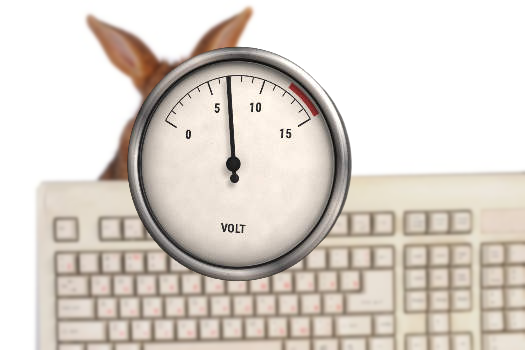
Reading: **7** V
